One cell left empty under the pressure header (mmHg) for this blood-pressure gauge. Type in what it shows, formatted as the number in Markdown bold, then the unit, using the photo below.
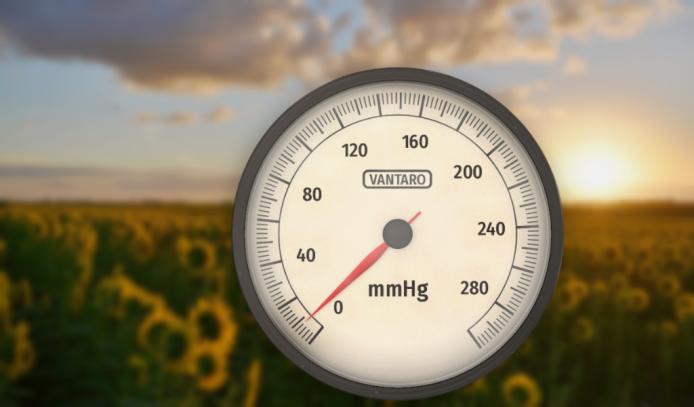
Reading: **8** mmHg
